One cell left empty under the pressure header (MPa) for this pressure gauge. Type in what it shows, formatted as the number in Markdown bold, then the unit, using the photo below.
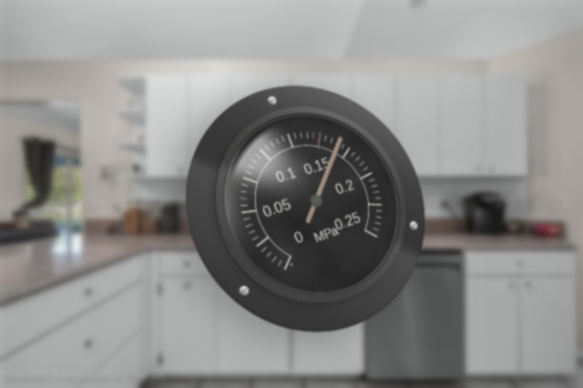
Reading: **0.165** MPa
